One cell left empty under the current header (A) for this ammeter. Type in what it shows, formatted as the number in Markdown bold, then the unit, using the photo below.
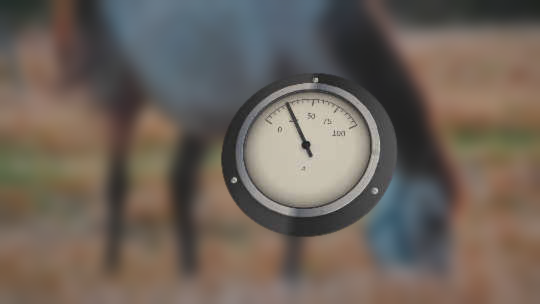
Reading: **25** A
